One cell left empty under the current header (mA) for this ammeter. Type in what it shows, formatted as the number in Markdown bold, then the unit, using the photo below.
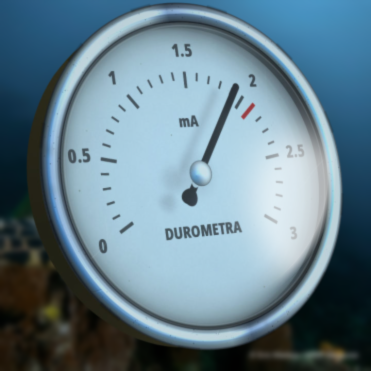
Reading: **1.9** mA
